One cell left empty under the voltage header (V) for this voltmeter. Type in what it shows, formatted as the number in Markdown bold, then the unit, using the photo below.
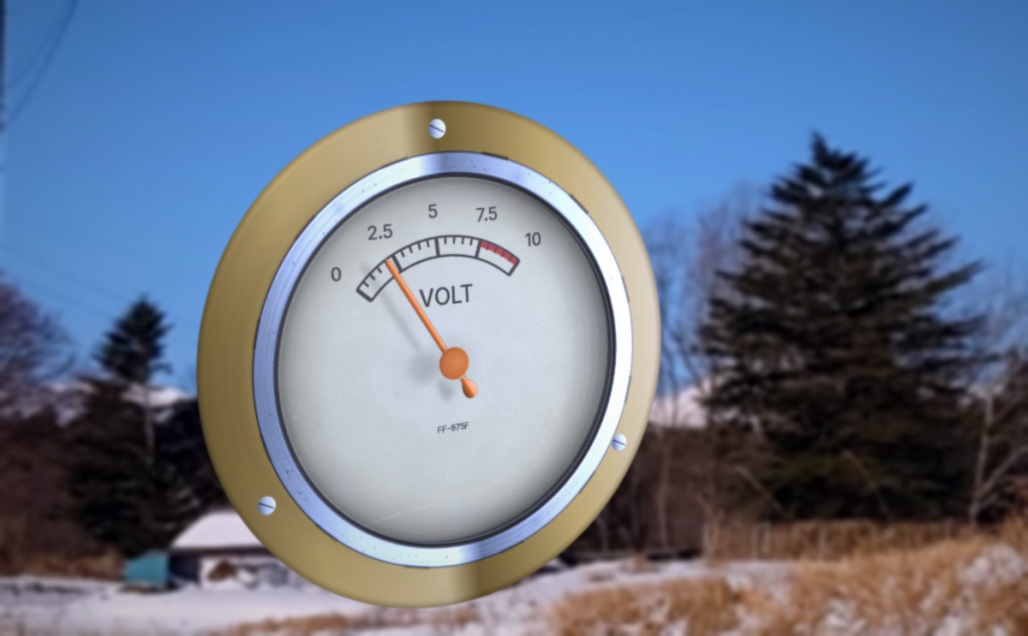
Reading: **2** V
